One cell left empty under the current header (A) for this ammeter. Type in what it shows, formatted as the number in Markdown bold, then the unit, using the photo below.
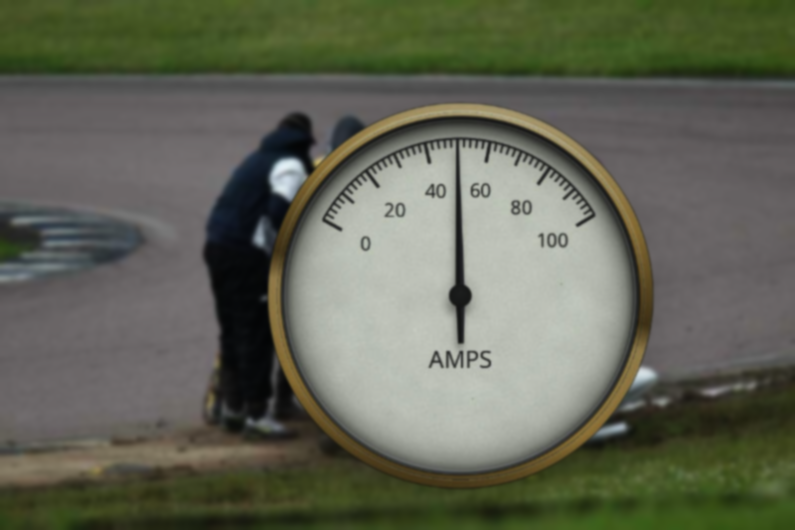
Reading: **50** A
